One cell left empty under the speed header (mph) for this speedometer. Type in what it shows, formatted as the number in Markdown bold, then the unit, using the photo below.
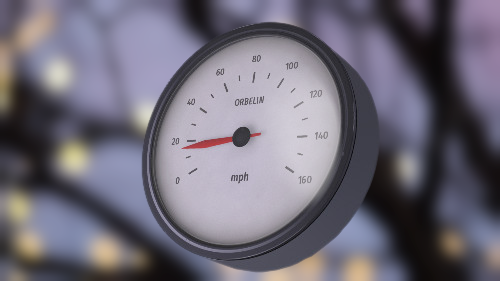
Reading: **15** mph
